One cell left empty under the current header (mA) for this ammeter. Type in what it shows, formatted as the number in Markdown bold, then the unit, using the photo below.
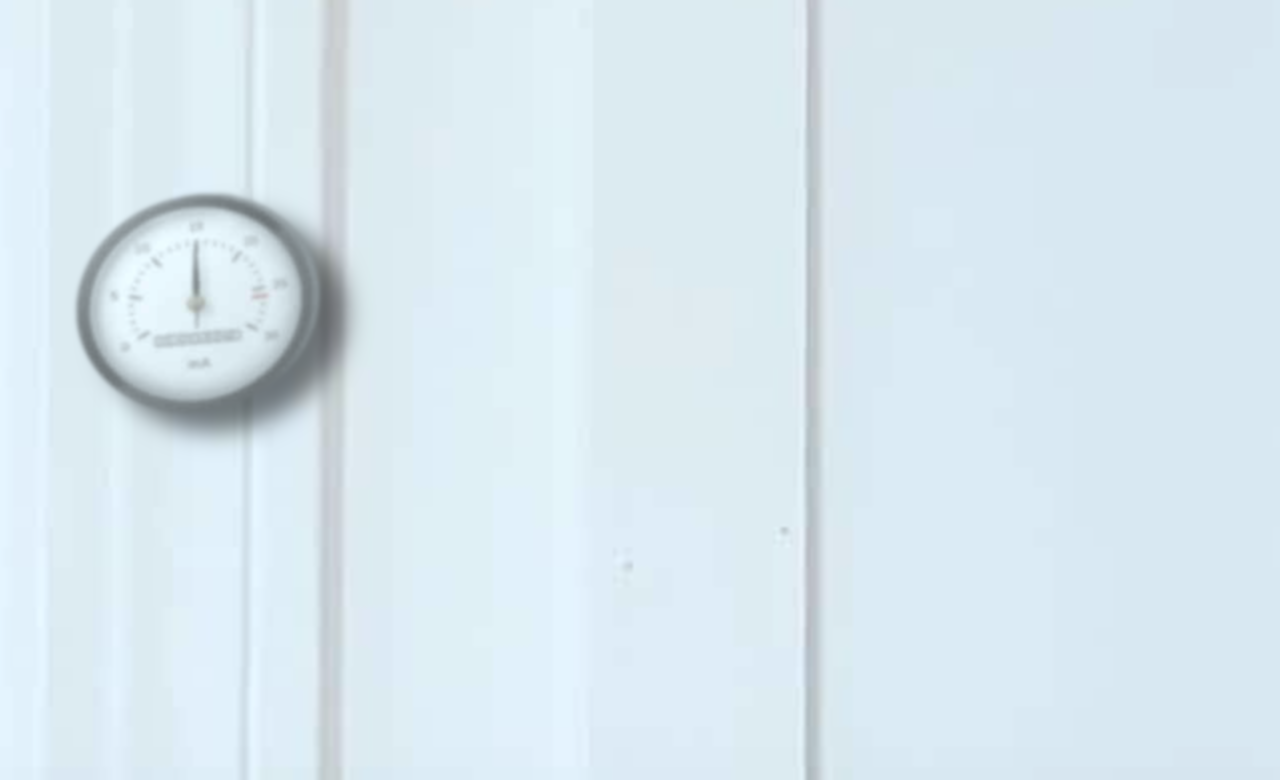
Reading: **15** mA
